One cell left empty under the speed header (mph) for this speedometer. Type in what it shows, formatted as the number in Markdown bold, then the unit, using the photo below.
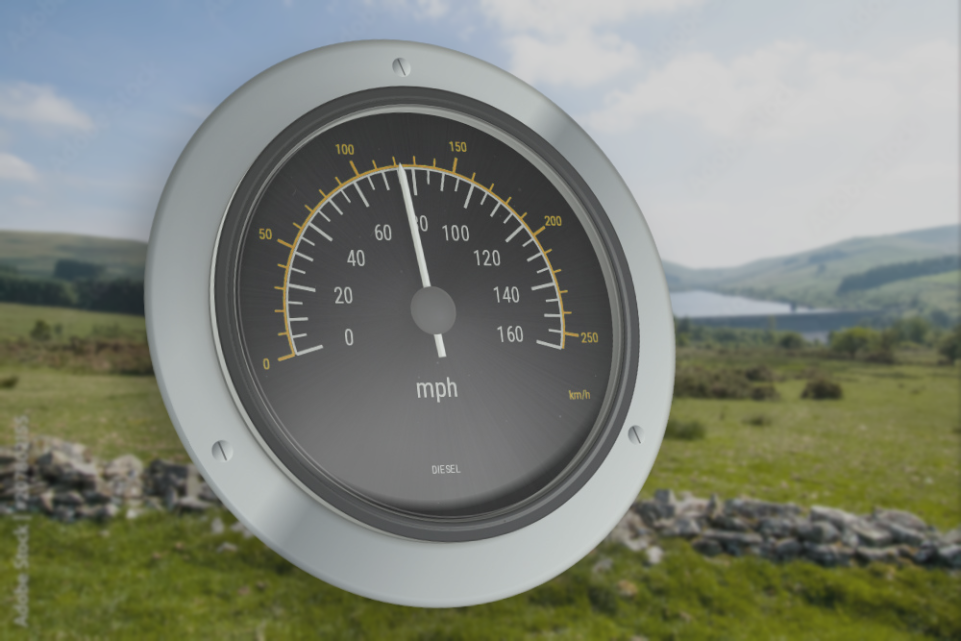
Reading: **75** mph
